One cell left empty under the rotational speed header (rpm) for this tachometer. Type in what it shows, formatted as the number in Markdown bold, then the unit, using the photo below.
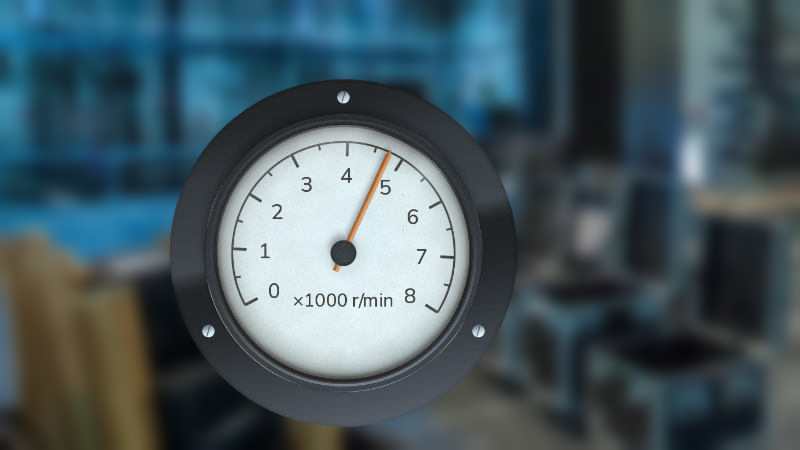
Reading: **4750** rpm
